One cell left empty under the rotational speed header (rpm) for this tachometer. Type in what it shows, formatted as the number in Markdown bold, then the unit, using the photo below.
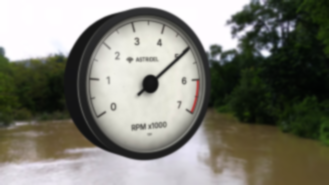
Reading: **5000** rpm
